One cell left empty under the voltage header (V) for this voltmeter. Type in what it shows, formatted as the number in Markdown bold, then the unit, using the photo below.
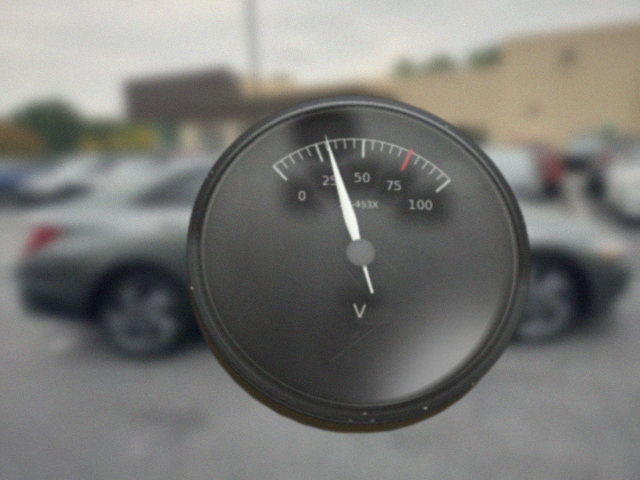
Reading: **30** V
